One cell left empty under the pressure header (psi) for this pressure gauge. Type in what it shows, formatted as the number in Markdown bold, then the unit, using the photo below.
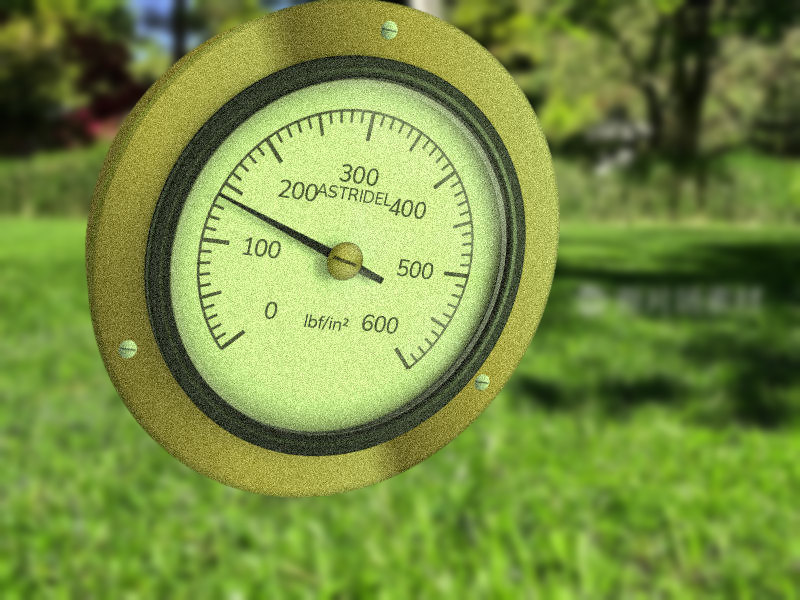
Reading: **140** psi
